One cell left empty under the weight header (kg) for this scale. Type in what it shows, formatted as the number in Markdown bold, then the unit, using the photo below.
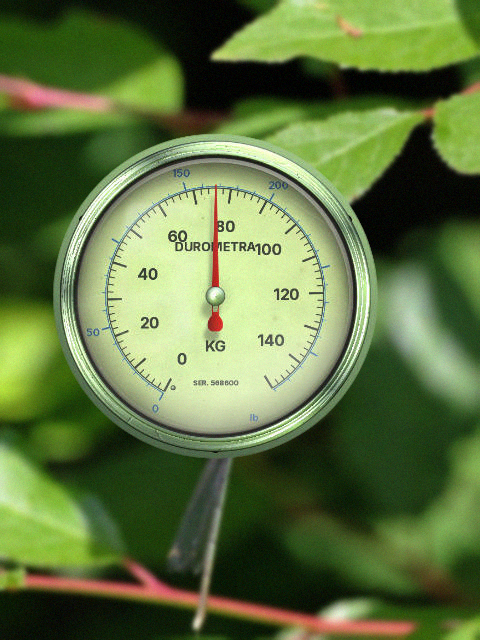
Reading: **76** kg
